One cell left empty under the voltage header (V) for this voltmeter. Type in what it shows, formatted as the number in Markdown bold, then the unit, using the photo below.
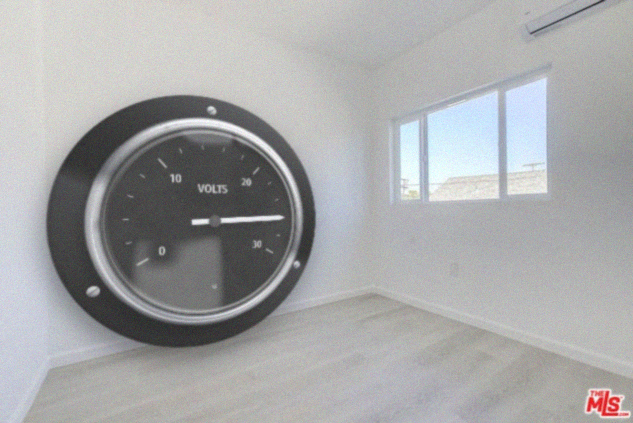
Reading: **26** V
